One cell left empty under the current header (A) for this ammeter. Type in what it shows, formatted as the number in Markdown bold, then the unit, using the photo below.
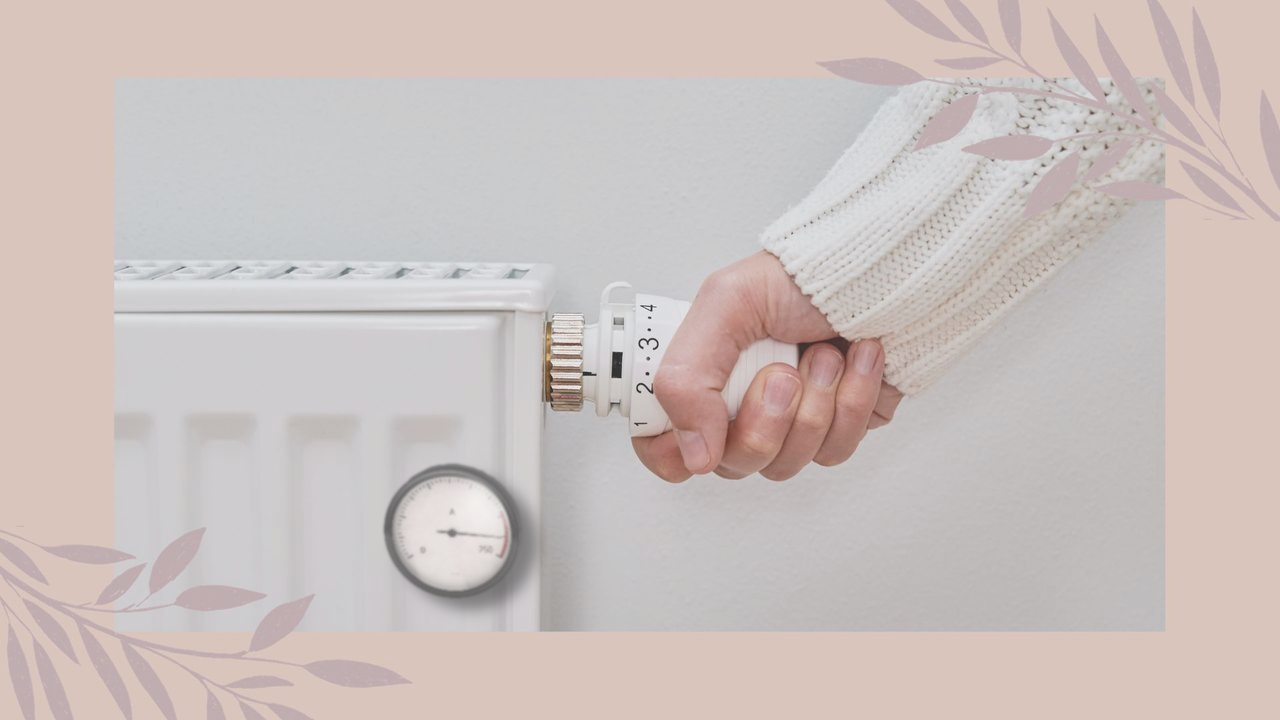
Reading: **225** A
